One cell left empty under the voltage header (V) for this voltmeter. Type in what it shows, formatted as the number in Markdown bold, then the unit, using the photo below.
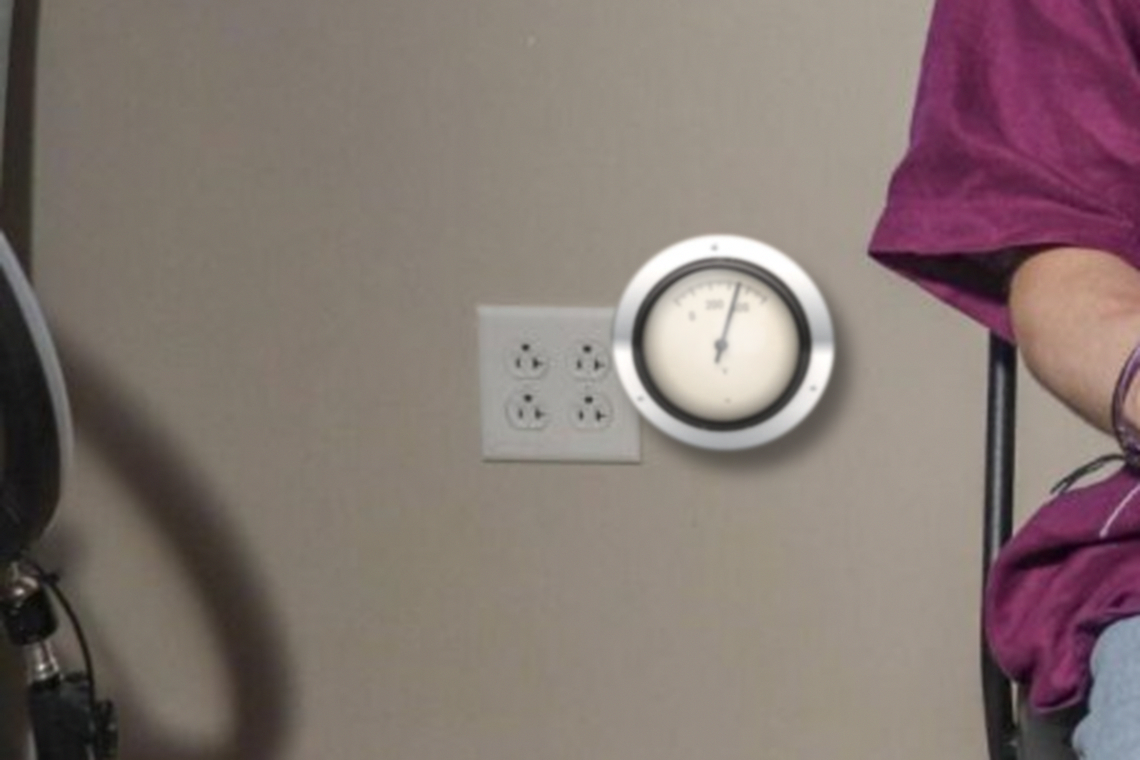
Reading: **350** V
